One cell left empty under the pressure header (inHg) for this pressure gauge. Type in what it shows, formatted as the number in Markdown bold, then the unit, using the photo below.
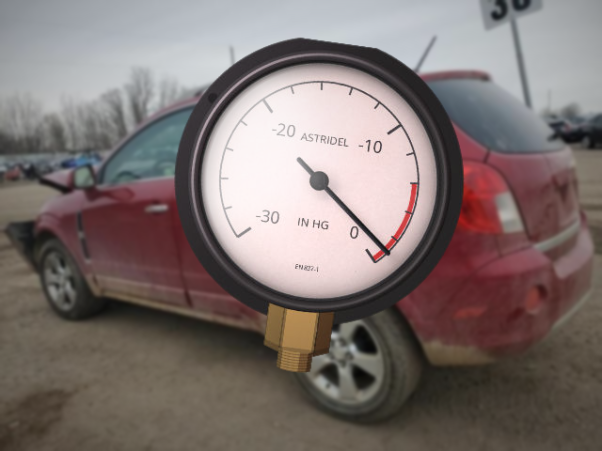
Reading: **-1** inHg
